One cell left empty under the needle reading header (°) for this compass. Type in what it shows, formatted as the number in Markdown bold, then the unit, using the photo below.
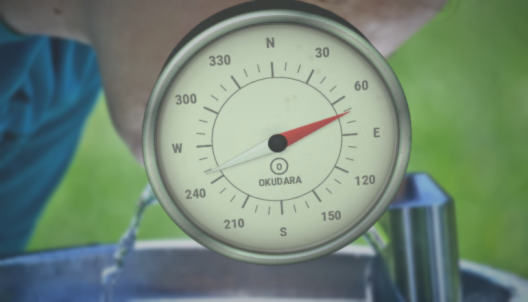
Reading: **70** °
